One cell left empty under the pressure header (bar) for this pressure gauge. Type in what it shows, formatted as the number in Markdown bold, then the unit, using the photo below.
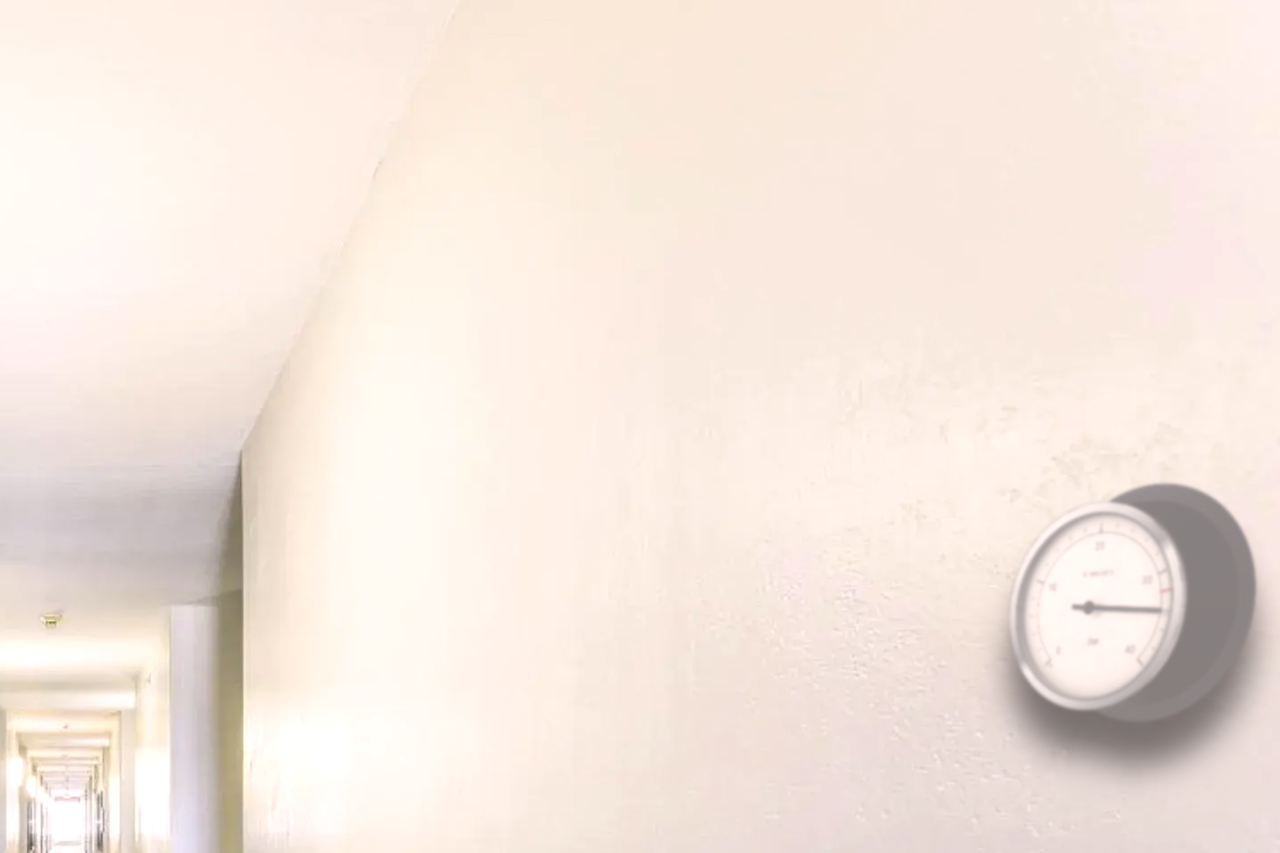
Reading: **34** bar
